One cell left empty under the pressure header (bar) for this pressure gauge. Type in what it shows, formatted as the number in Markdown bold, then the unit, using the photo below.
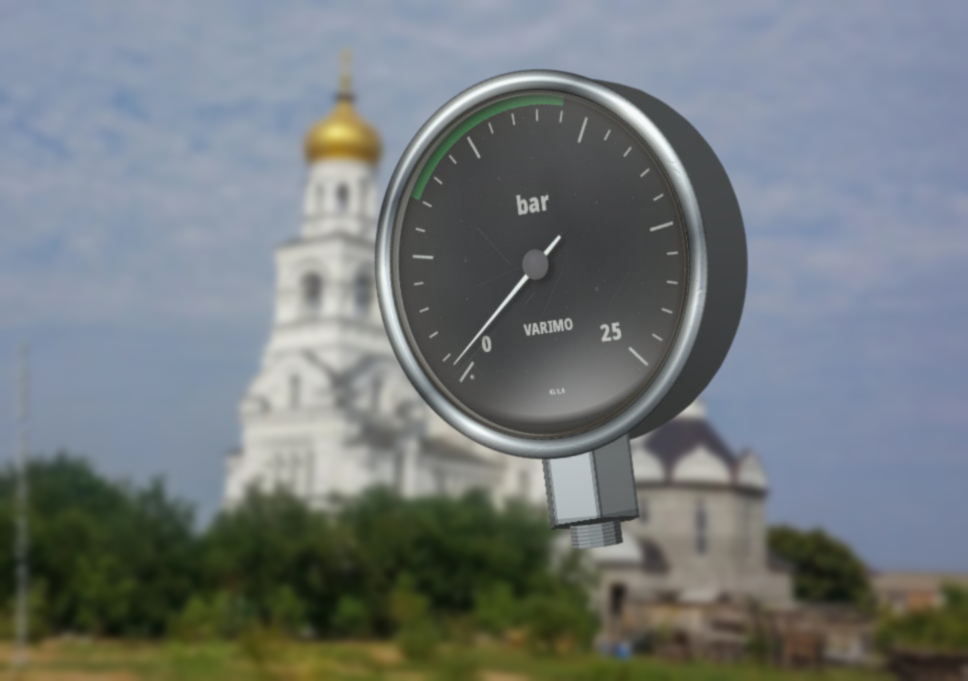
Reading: **0.5** bar
